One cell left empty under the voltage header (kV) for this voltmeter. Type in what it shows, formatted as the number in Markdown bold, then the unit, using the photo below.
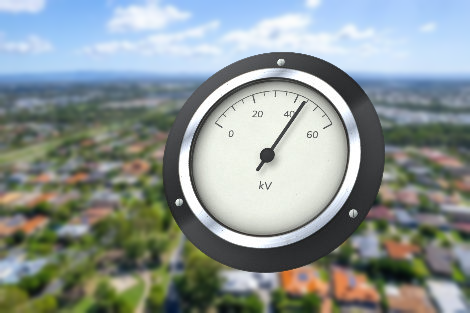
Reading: **45** kV
